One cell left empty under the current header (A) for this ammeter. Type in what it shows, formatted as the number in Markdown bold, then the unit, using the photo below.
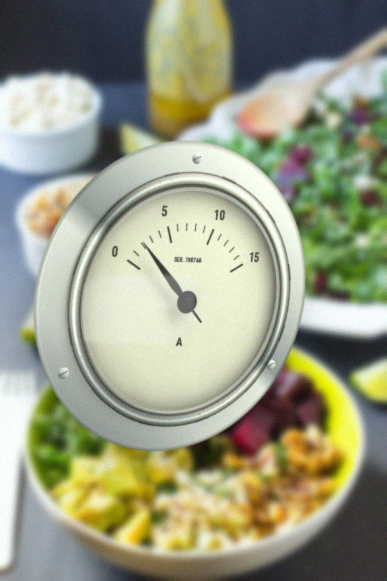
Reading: **2** A
